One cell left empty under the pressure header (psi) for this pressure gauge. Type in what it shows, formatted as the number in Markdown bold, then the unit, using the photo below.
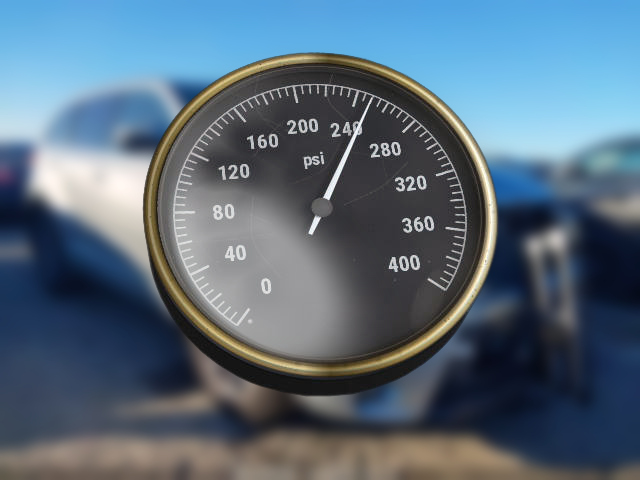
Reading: **250** psi
